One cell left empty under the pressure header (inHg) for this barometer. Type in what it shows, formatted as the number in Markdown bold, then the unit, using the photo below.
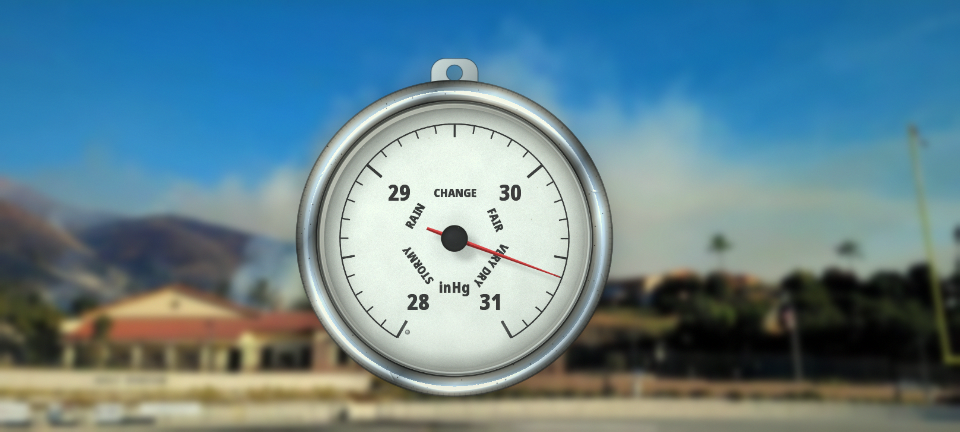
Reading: **30.6** inHg
